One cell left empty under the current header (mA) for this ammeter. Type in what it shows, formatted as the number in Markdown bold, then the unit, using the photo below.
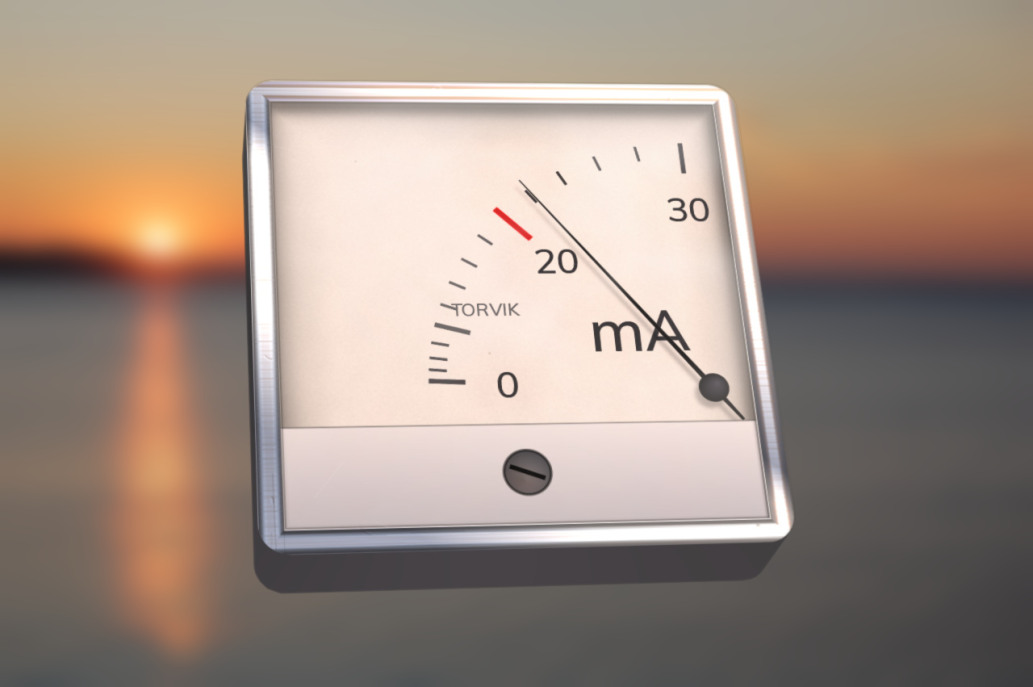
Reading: **22** mA
